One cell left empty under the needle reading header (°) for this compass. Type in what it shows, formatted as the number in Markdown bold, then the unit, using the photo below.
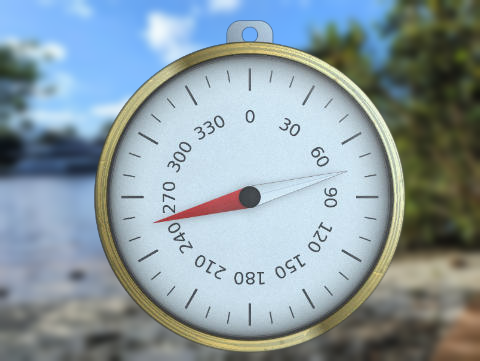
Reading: **255** °
